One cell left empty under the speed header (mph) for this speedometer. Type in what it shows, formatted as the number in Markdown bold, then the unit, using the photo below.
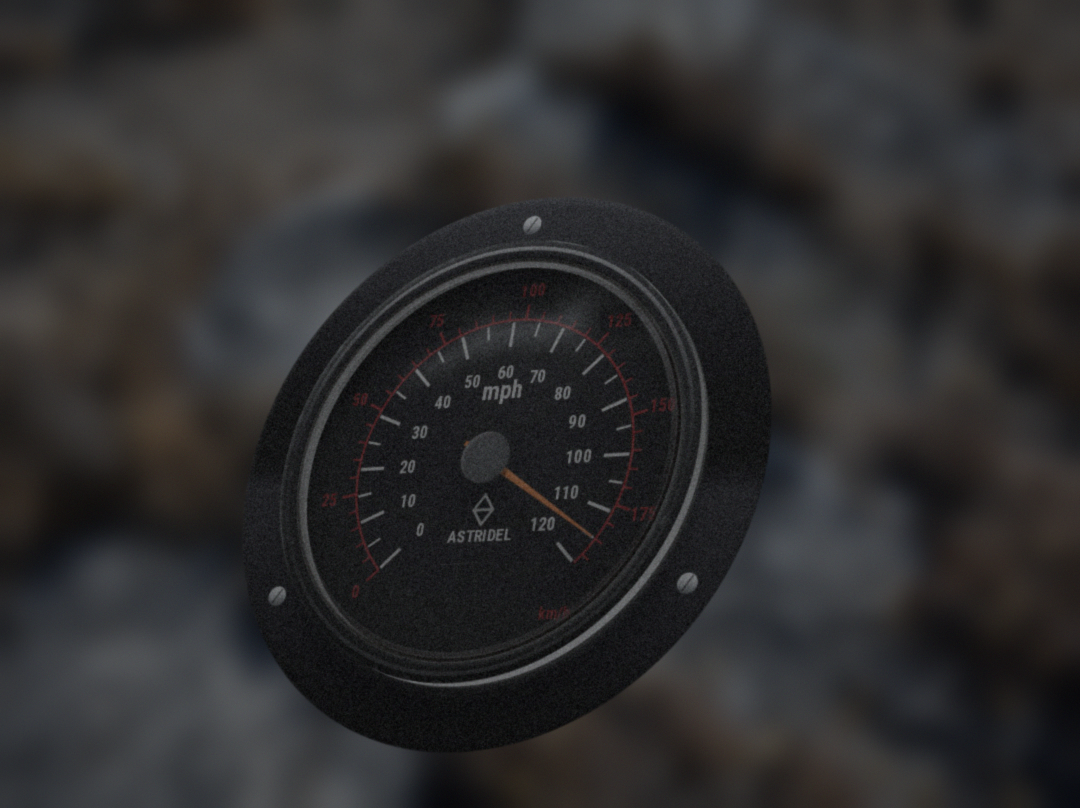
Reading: **115** mph
